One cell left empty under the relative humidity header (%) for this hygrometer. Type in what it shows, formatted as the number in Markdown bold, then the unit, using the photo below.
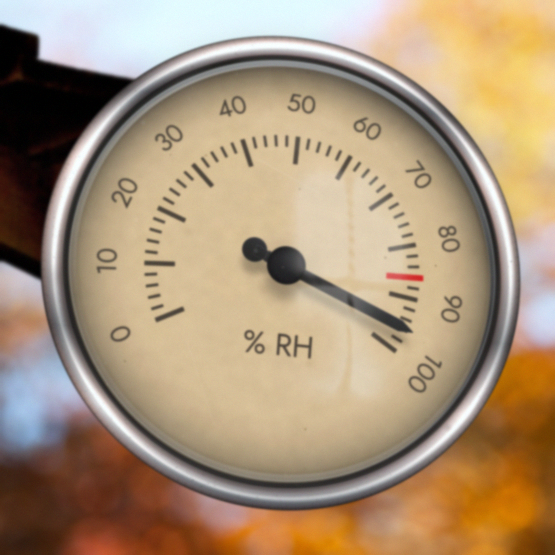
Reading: **96** %
